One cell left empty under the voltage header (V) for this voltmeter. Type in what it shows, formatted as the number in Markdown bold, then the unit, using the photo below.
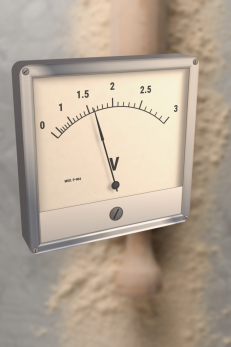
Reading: **1.6** V
